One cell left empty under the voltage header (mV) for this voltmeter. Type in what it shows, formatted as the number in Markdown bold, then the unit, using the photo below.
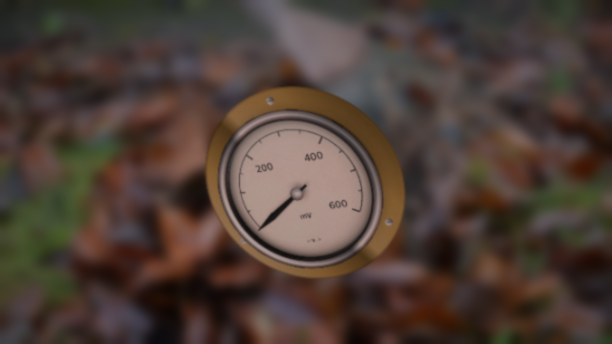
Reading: **0** mV
